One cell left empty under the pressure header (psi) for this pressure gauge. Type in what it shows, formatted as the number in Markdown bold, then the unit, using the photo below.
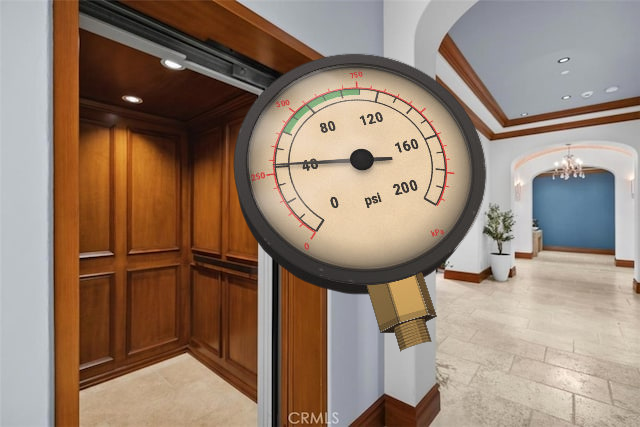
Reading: **40** psi
